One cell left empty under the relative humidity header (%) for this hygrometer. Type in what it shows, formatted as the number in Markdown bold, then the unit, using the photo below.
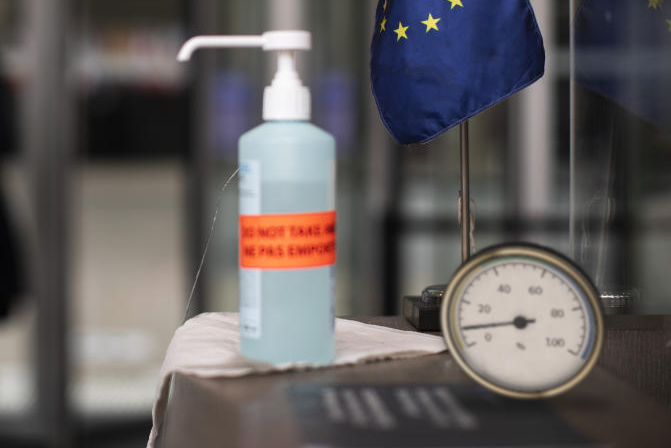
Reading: **8** %
